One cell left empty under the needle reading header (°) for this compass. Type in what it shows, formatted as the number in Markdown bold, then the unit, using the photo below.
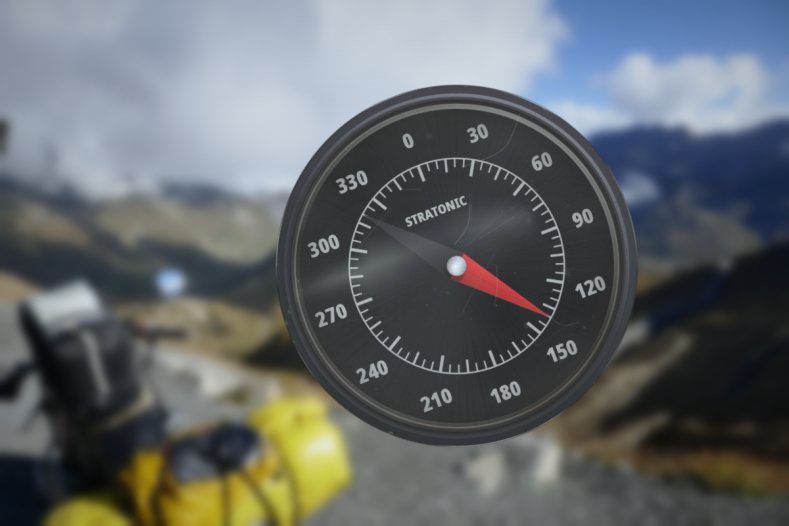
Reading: **140** °
